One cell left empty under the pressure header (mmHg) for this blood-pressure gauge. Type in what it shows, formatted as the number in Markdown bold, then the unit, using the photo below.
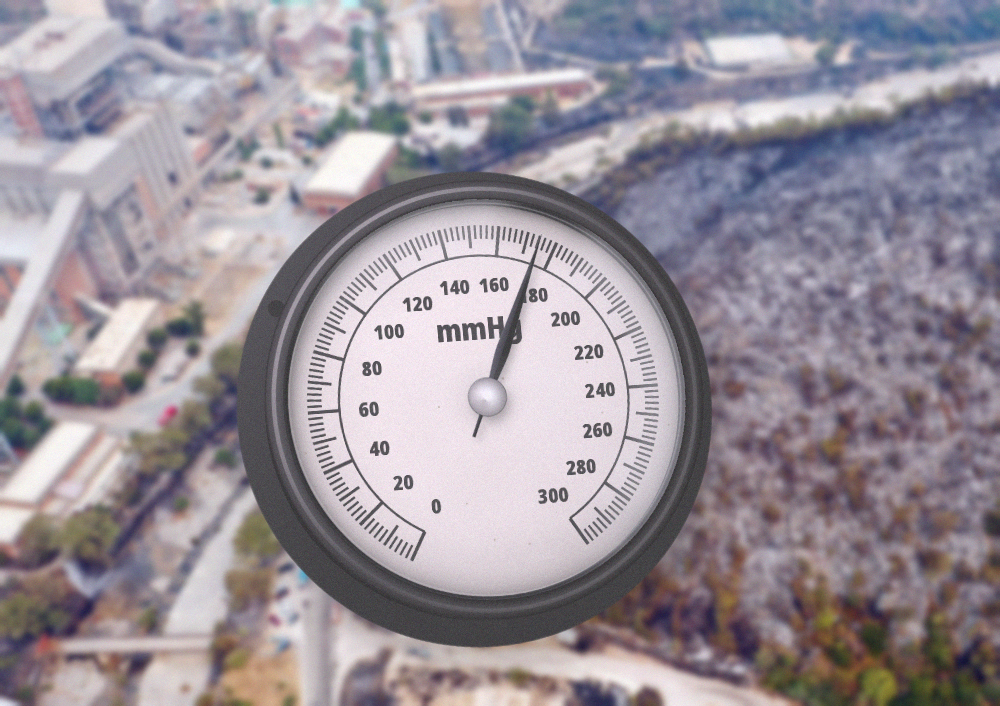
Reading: **174** mmHg
